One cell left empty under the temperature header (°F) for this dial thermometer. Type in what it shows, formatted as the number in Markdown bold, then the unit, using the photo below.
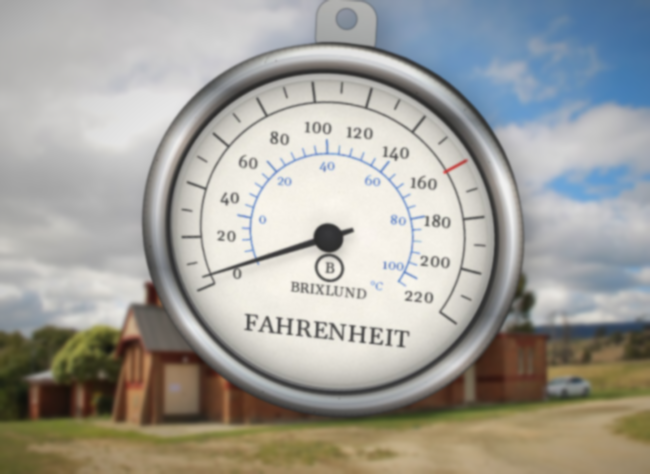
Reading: **5** °F
